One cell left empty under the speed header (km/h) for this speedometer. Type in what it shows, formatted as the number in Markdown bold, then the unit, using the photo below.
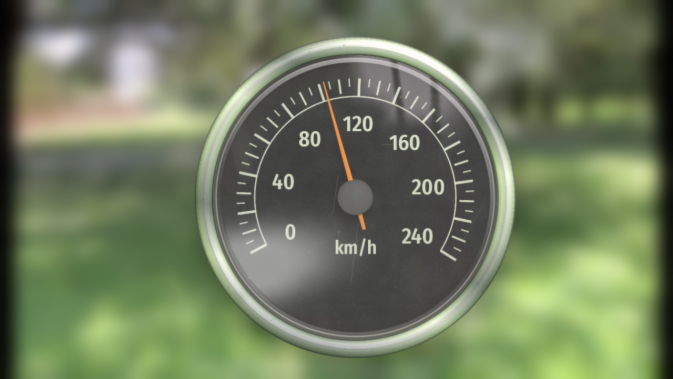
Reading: **102.5** km/h
